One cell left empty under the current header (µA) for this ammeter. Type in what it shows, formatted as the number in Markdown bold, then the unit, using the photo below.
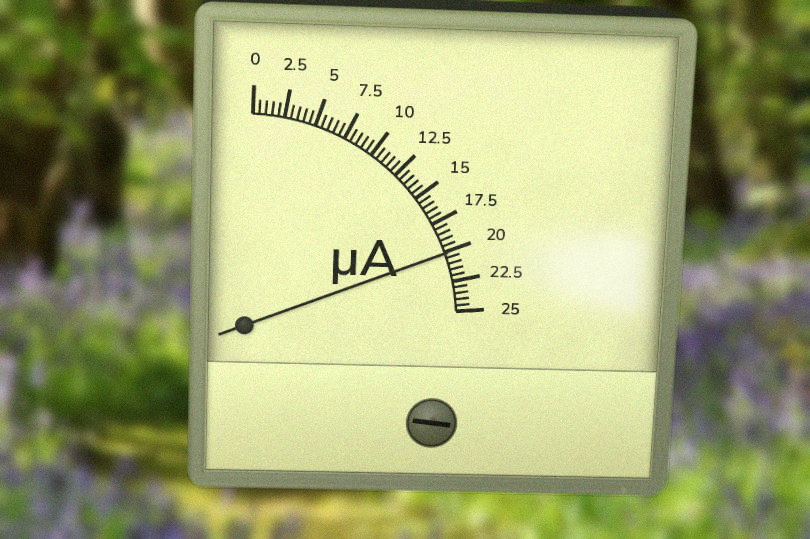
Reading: **20** µA
